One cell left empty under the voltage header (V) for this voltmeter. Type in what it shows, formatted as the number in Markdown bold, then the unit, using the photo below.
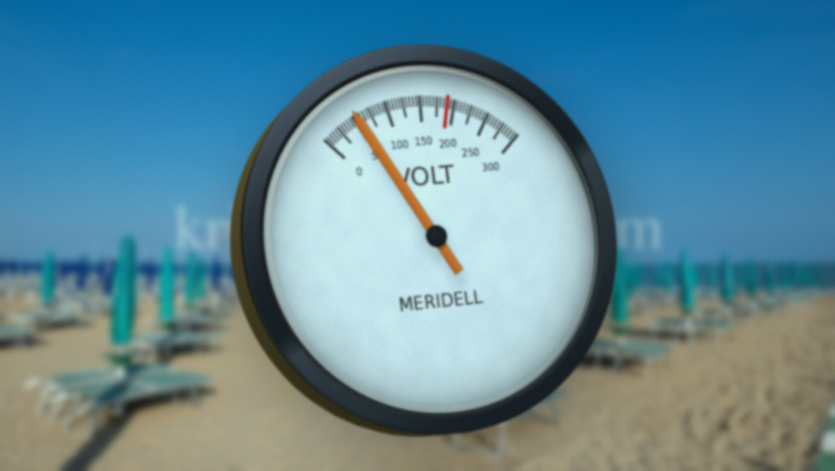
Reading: **50** V
